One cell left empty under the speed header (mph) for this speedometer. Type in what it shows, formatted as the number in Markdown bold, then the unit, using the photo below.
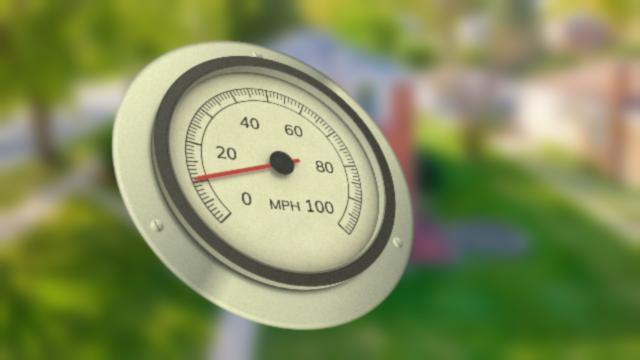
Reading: **10** mph
